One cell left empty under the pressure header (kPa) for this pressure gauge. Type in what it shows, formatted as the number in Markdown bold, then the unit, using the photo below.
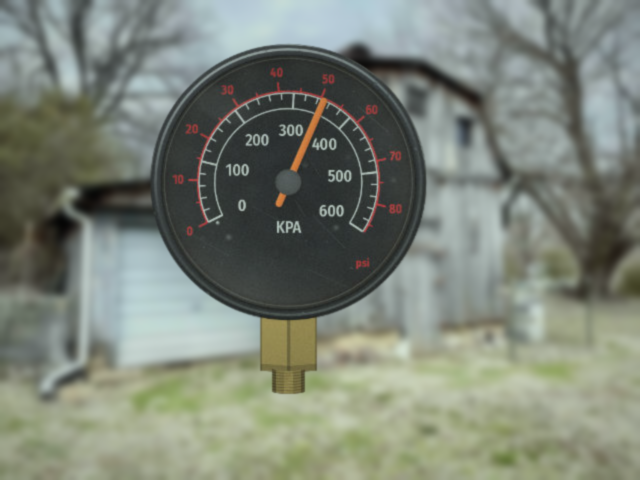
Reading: **350** kPa
